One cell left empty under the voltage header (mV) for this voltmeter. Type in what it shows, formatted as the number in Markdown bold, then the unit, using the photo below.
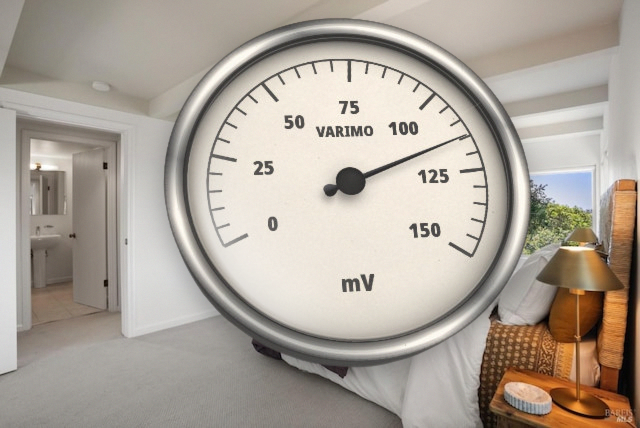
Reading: **115** mV
